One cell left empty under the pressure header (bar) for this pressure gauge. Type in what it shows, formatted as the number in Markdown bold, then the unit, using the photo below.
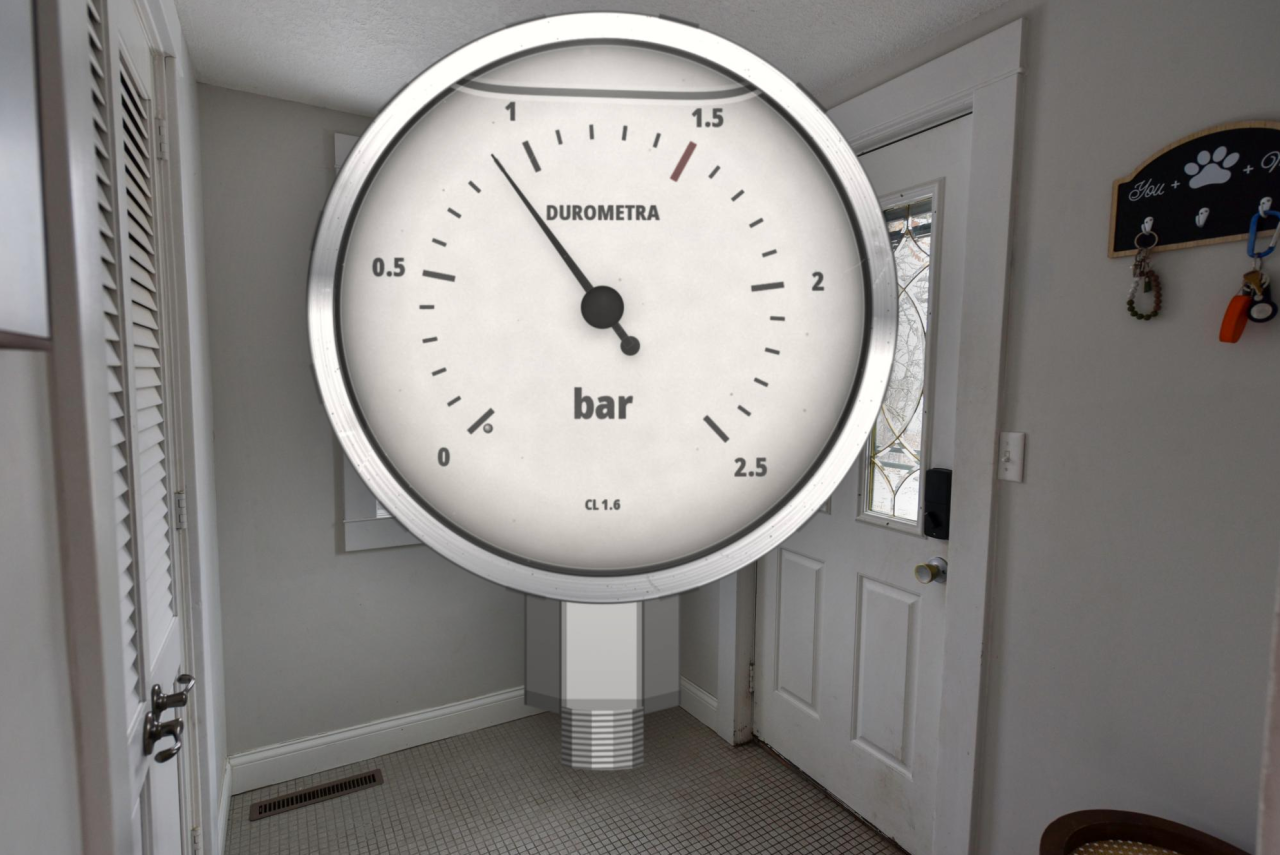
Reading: **0.9** bar
